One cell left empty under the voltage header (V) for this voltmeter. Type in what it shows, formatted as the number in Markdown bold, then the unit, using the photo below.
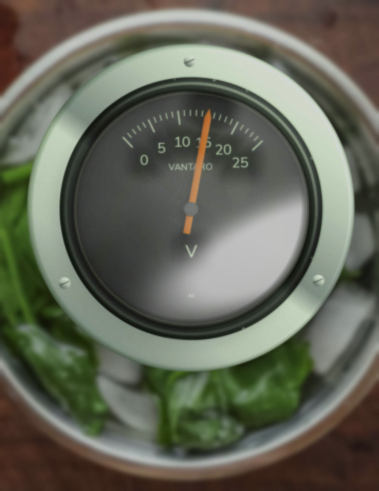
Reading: **15** V
